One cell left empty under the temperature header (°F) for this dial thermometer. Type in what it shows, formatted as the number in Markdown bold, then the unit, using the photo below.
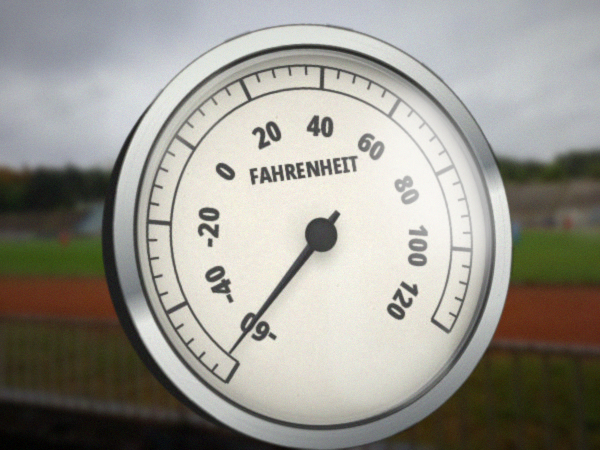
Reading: **-56** °F
